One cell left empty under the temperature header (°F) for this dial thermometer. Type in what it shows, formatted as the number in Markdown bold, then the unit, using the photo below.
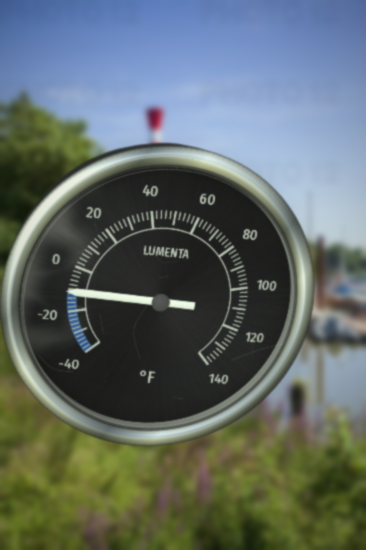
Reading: **-10** °F
